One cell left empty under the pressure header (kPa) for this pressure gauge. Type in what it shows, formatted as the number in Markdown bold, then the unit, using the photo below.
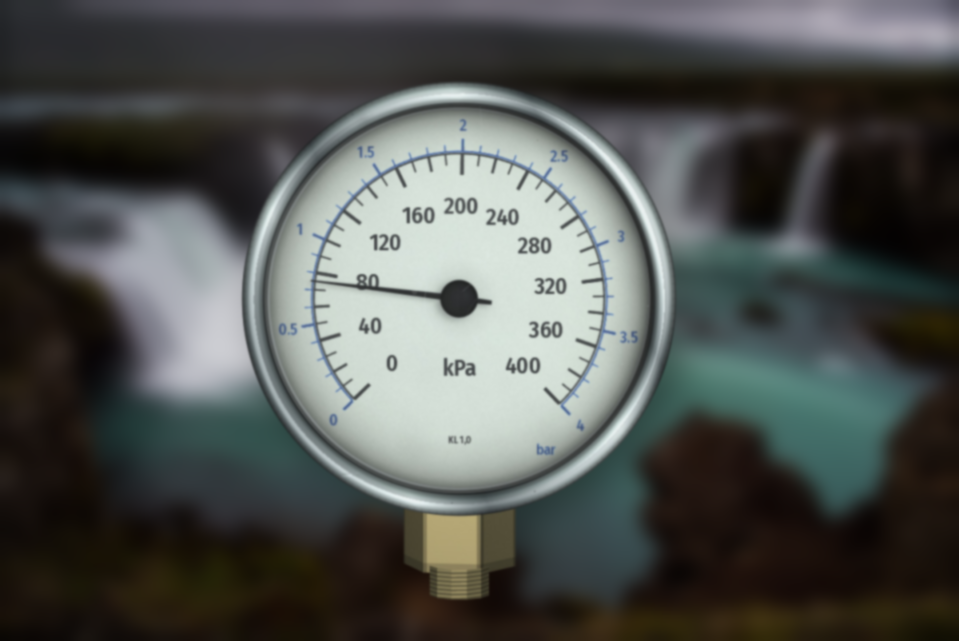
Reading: **75** kPa
